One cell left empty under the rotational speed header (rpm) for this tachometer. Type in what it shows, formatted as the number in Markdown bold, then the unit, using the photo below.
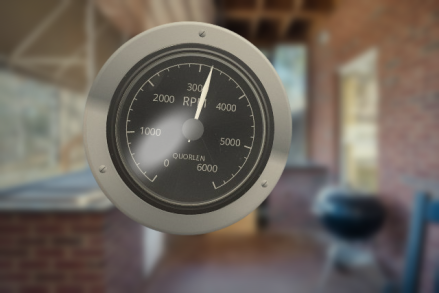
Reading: **3200** rpm
